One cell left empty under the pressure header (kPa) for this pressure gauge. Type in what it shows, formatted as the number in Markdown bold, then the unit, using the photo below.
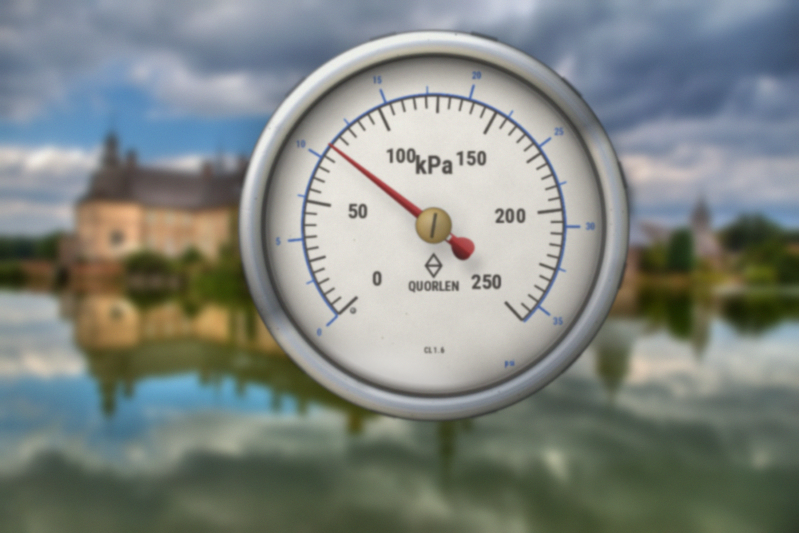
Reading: **75** kPa
